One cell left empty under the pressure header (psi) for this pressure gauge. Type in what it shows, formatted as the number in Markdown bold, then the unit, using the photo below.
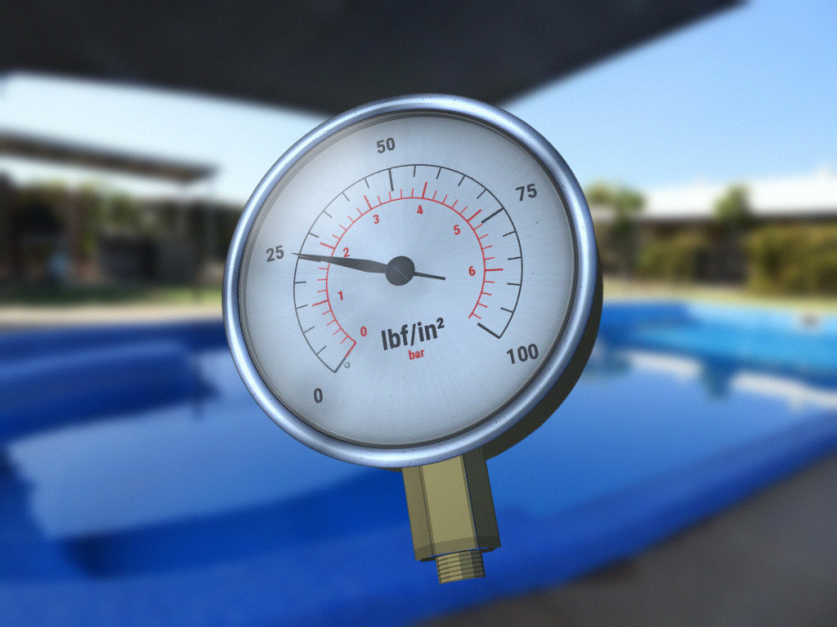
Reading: **25** psi
